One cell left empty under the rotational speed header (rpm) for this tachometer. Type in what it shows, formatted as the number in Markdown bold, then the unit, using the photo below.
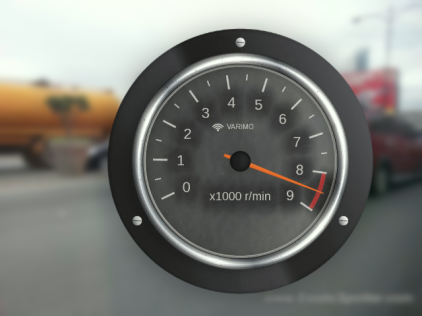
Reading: **8500** rpm
